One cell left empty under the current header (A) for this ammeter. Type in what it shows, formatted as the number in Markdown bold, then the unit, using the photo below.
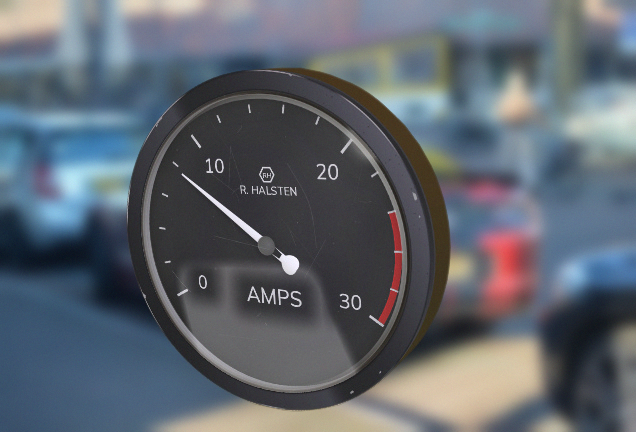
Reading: **8** A
